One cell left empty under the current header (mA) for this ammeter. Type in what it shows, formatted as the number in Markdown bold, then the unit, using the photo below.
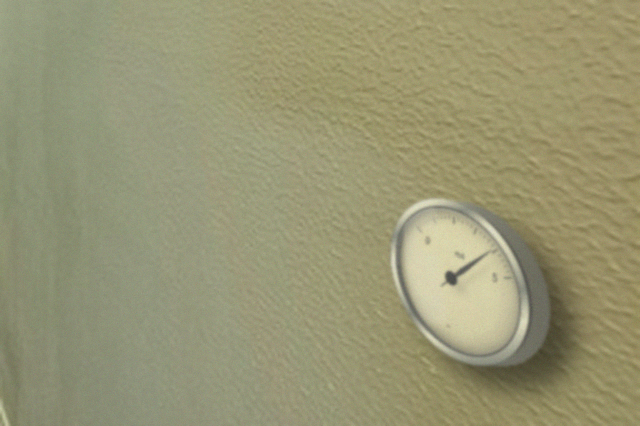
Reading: **4** mA
